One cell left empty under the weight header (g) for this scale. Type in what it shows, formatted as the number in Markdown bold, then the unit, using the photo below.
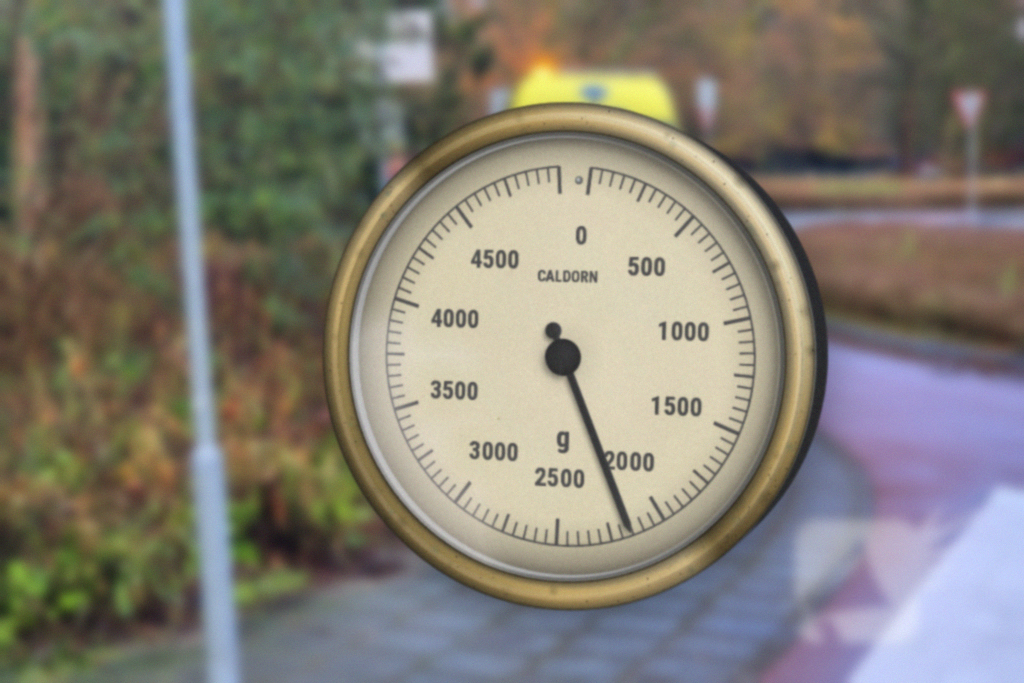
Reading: **2150** g
